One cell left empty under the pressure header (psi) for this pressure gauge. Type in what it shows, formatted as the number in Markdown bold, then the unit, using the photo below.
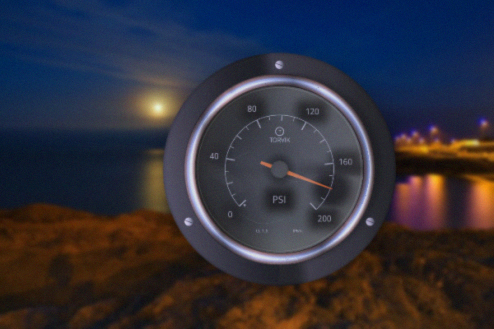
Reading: **180** psi
